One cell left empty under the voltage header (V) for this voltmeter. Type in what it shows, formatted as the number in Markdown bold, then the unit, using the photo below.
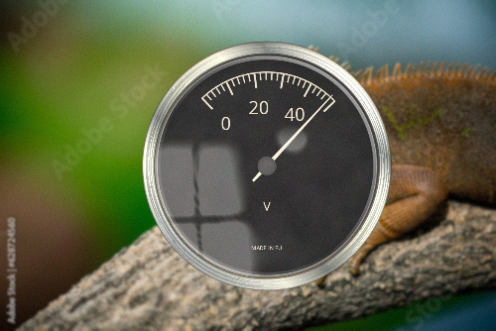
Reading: **48** V
